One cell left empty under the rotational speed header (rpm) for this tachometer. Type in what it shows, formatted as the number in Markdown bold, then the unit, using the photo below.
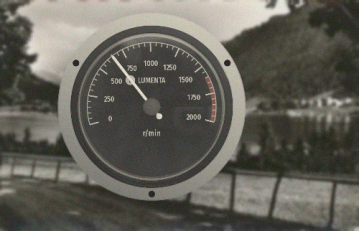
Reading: **650** rpm
